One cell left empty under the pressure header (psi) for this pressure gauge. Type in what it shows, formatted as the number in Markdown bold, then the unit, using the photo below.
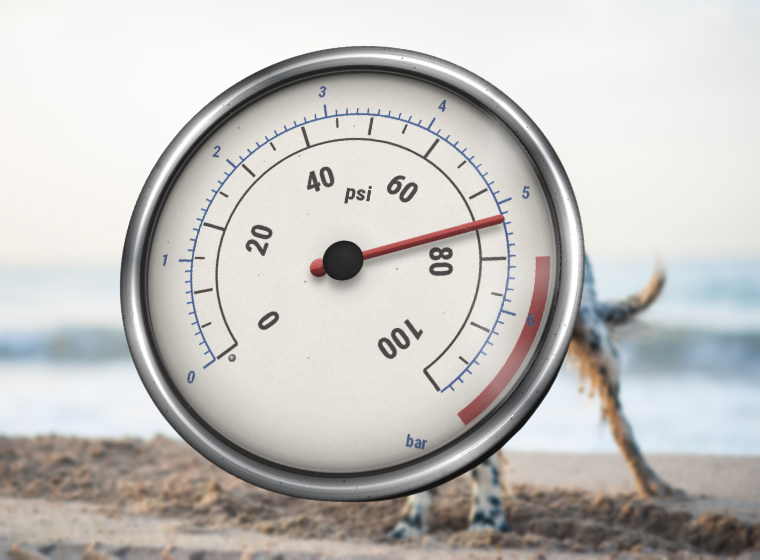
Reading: **75** psi
